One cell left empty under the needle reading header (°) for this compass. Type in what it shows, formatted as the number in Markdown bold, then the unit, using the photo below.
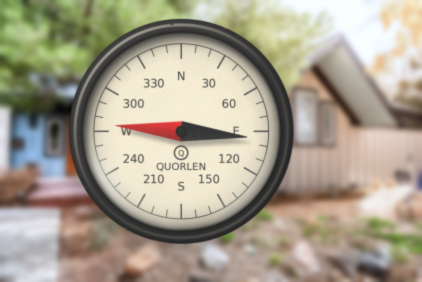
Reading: **275** °
